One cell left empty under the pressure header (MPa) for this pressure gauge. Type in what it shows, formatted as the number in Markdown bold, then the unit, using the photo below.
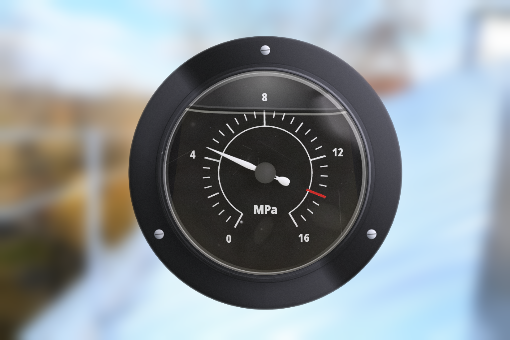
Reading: **4.5** MPa
